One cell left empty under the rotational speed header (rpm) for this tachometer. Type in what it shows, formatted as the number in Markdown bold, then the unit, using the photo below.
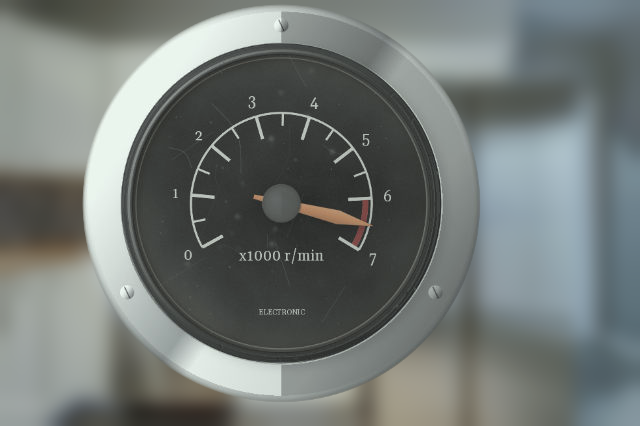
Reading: **6500** rpm
